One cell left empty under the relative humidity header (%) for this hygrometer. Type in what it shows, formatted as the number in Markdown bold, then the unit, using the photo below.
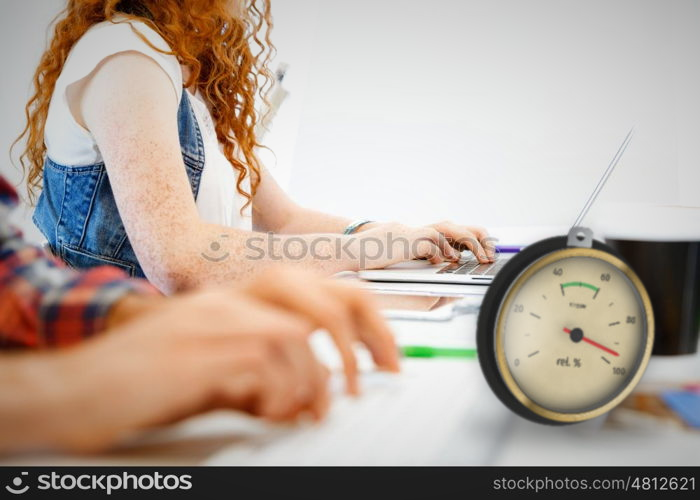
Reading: **95** %
